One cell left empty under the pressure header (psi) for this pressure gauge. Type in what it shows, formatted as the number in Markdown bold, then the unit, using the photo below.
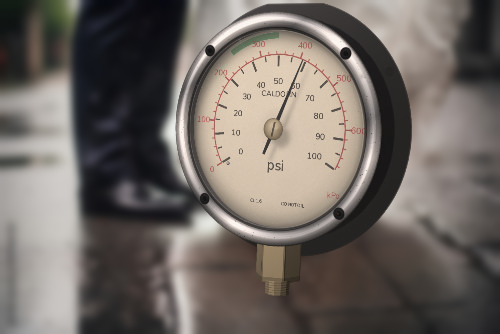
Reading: **60** psi
